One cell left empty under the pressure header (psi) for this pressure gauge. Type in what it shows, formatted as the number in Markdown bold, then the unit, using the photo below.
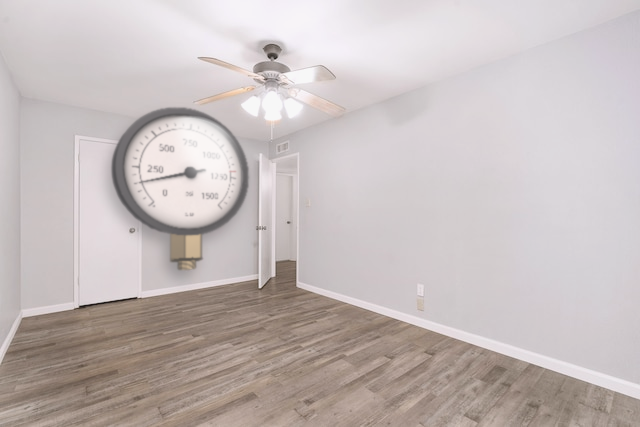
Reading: **150** psi
